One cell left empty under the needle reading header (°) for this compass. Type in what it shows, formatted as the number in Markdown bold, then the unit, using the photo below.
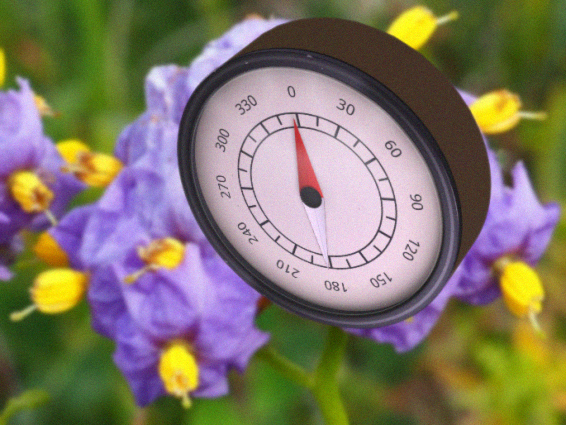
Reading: **0** °
